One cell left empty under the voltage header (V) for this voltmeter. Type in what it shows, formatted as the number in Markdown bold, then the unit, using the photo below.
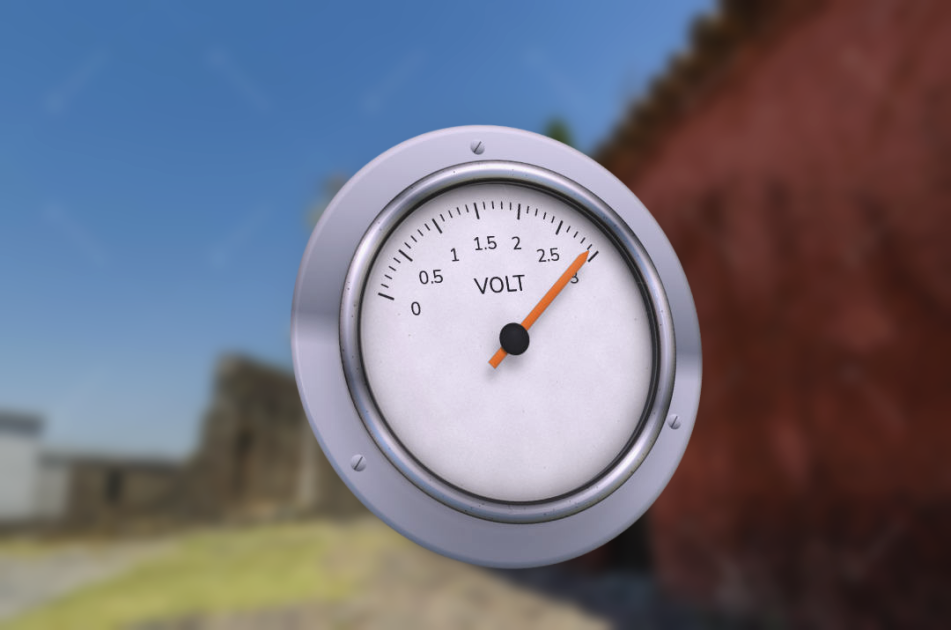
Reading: **2.9** V
